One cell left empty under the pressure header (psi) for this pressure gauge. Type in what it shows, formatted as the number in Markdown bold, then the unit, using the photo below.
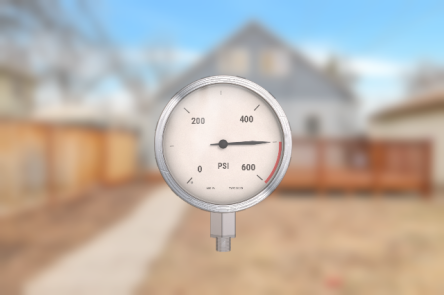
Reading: **500** psi
